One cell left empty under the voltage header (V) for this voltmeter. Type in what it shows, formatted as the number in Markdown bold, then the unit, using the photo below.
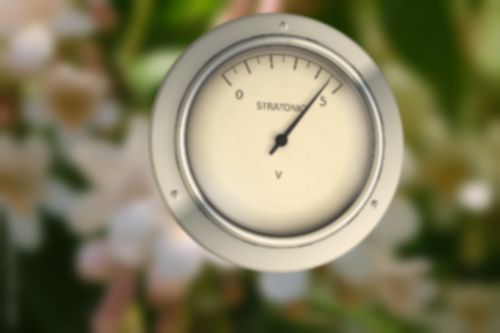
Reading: **4.5** V
